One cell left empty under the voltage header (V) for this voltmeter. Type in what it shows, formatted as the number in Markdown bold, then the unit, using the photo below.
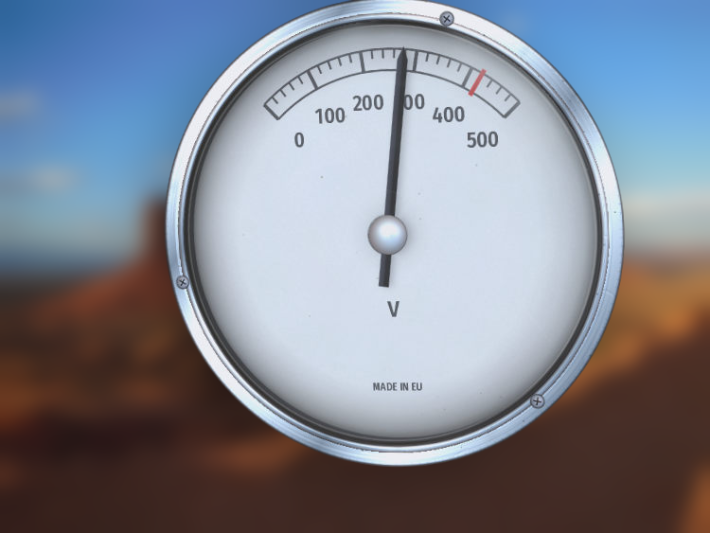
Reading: **280** V
